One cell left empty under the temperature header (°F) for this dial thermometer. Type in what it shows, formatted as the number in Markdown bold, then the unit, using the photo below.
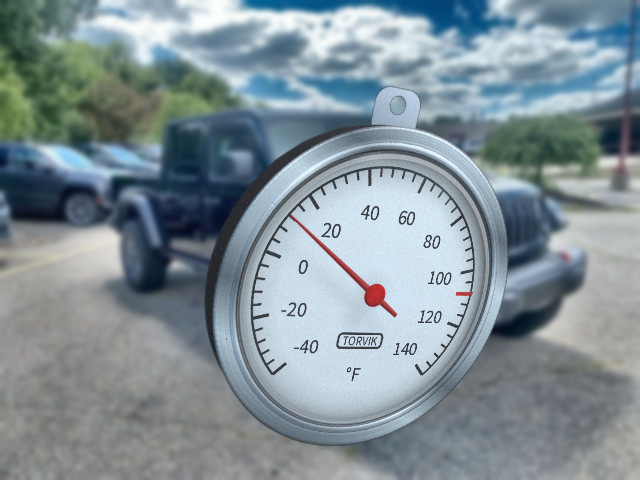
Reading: **12** °F
